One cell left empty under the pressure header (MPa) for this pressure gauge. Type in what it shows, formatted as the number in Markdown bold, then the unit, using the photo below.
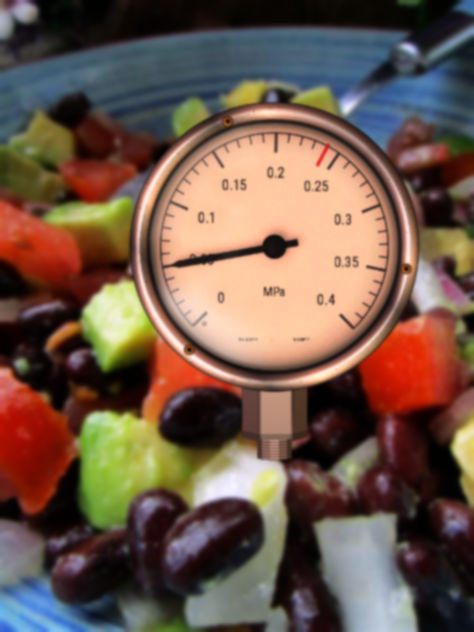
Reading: **0.05** MPa
